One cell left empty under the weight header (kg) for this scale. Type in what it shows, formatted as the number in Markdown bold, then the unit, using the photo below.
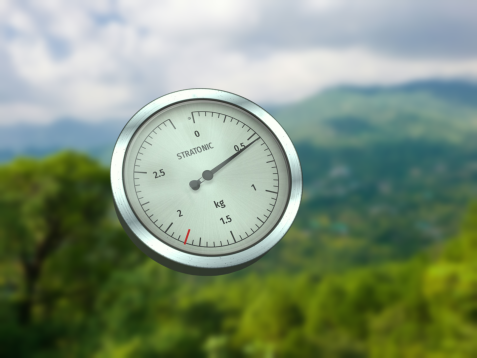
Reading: **0.55** kg
